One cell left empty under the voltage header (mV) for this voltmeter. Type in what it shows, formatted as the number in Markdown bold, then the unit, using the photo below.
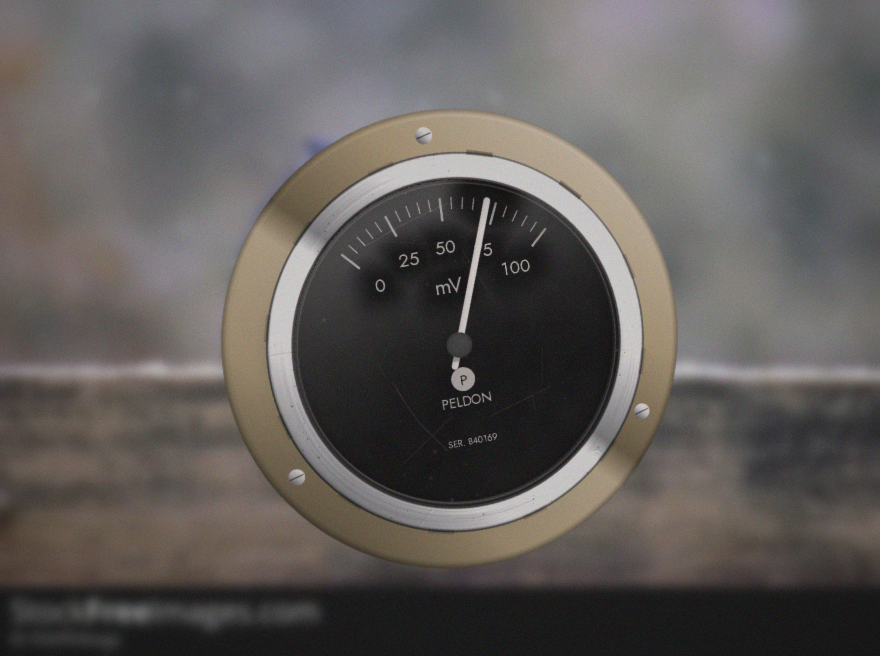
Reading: **70** mV
